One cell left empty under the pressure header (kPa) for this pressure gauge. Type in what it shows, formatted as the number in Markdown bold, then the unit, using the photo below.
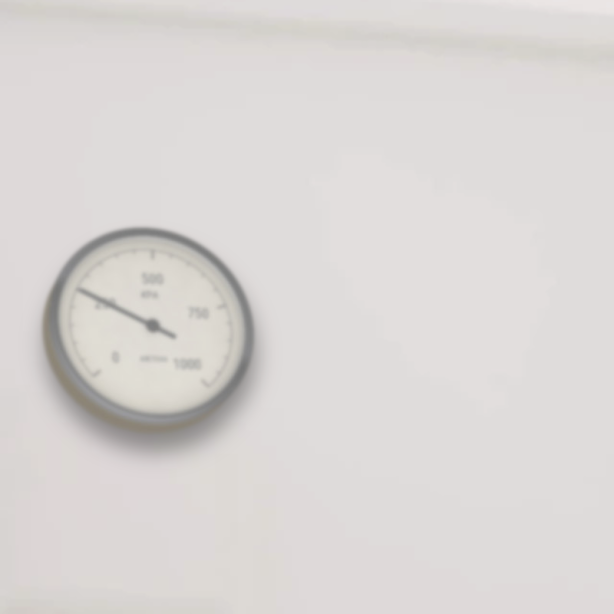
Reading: **250** kPa
